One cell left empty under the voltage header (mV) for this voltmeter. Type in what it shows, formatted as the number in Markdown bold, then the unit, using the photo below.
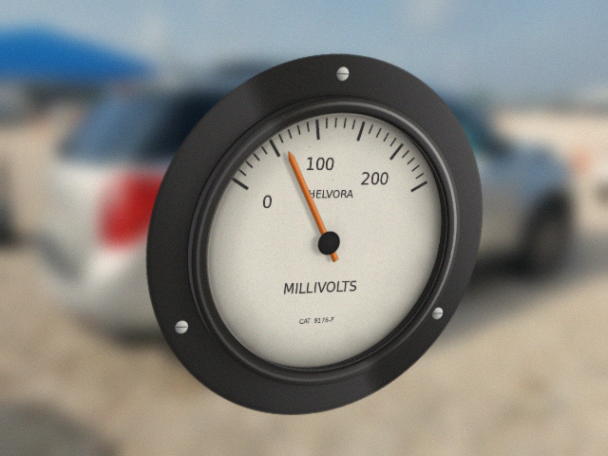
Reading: **60** mV
